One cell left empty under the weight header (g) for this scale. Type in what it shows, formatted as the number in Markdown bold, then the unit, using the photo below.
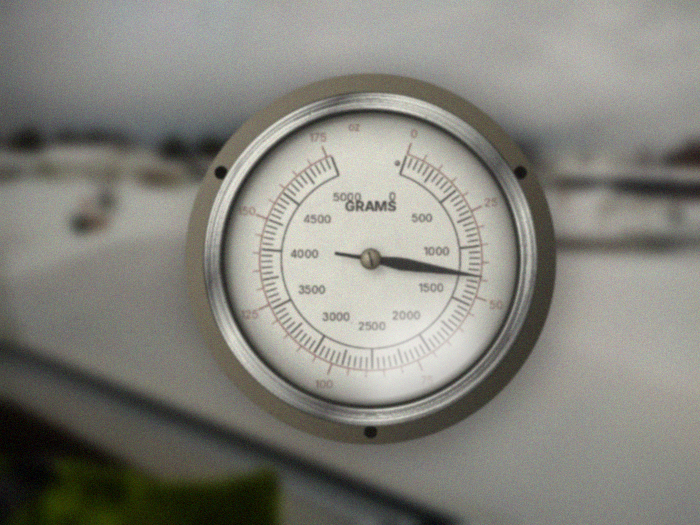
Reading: **1250** g
